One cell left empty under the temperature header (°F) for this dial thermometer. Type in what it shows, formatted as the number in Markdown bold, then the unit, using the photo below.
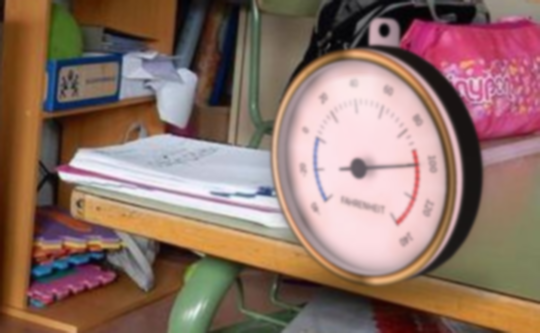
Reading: **100** °F
